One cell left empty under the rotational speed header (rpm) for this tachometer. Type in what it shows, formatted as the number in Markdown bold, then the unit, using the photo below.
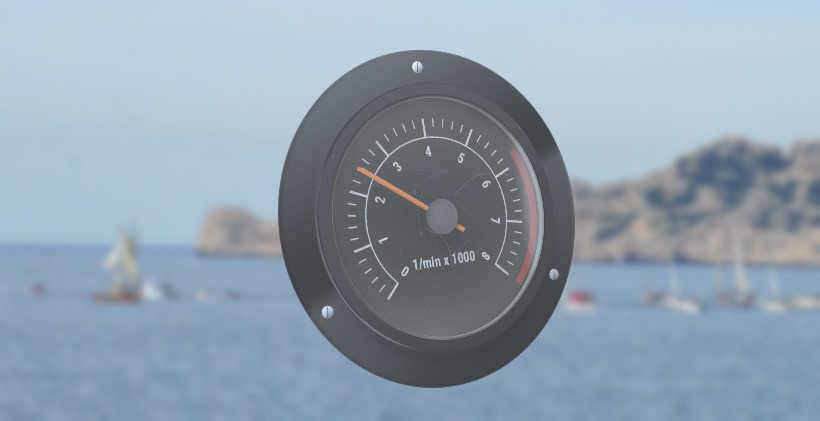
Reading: **2400** rpm
